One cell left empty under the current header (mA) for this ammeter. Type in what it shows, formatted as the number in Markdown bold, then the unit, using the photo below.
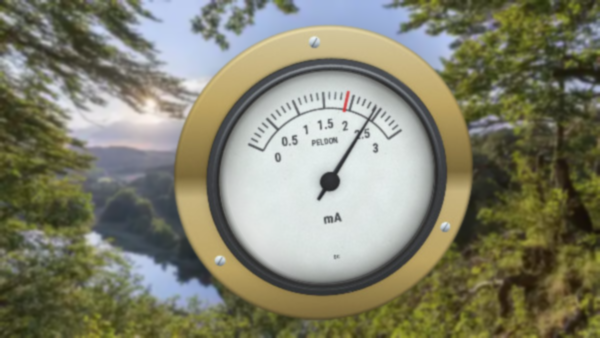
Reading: **2.4** mA
